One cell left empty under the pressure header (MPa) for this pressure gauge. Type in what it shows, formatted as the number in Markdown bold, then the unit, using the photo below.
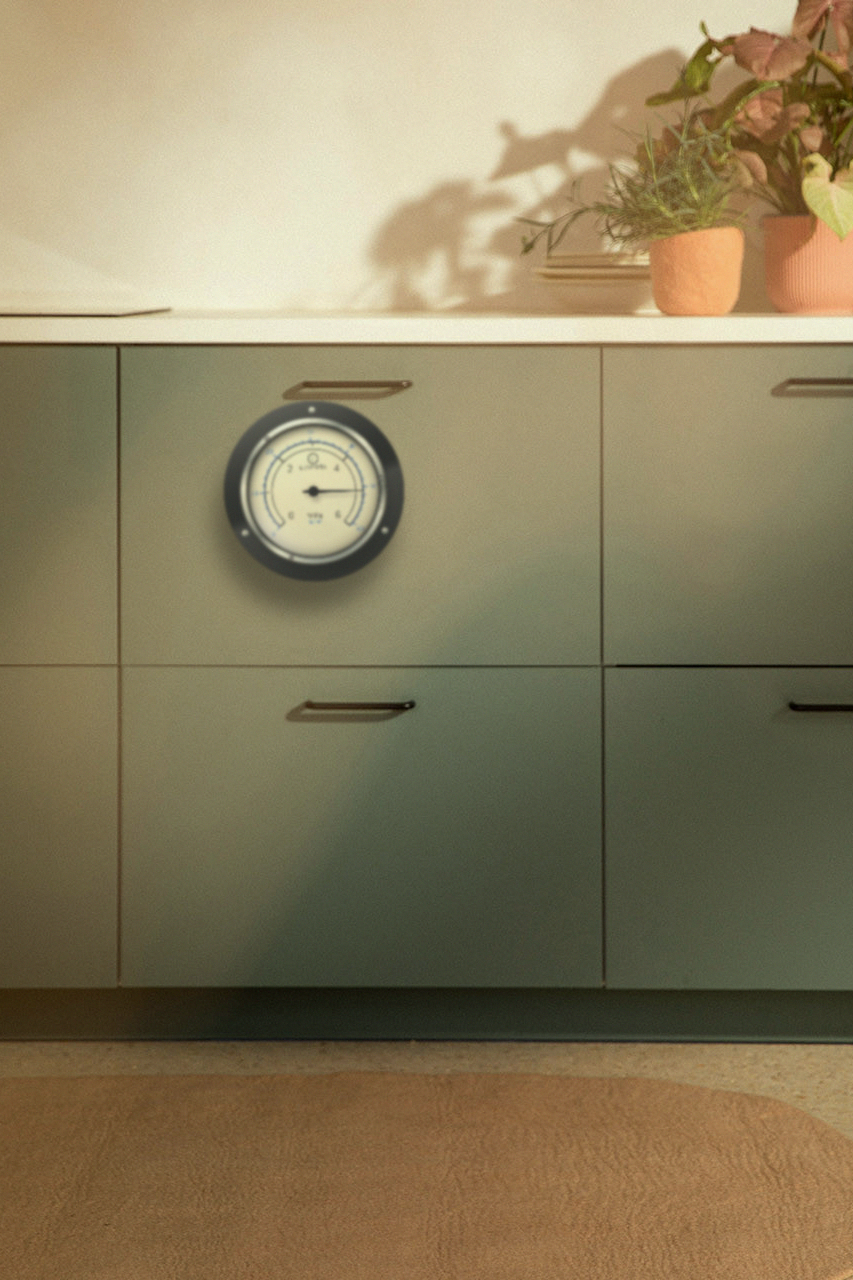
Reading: **5** MPa
